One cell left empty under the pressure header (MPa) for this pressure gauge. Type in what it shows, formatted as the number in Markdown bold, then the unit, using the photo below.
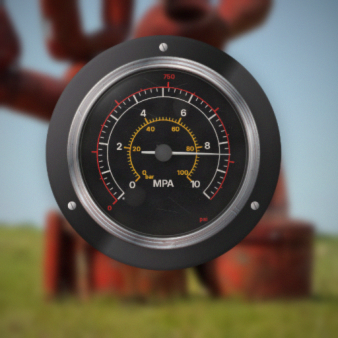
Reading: **8.4** MPa
